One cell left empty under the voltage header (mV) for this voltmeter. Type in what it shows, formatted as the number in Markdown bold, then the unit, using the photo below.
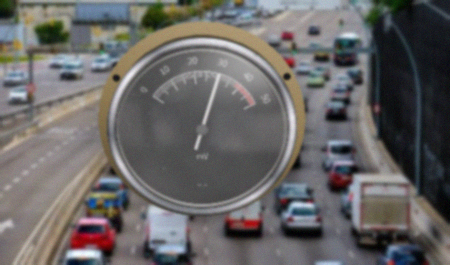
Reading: **30** mV
